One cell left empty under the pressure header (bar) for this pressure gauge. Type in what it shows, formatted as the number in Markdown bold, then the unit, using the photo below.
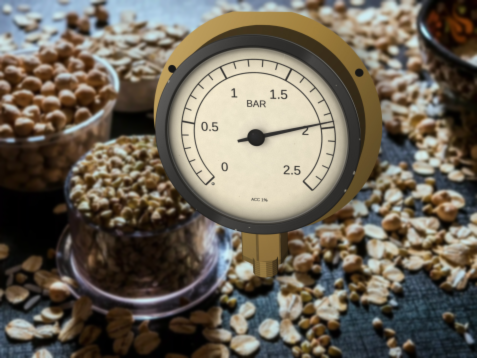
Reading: **1.95** bar
